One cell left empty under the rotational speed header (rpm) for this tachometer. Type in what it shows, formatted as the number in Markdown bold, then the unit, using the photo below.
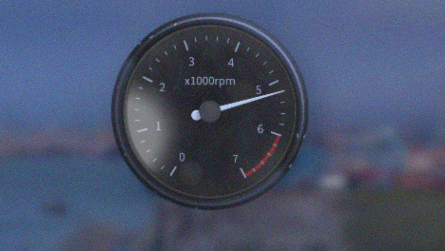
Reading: **5200** rpm
